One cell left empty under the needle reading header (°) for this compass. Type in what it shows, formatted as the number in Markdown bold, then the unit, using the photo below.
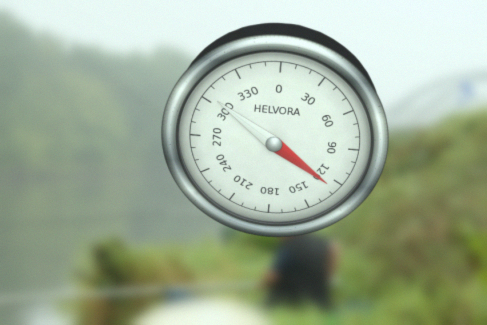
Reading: **125** °
